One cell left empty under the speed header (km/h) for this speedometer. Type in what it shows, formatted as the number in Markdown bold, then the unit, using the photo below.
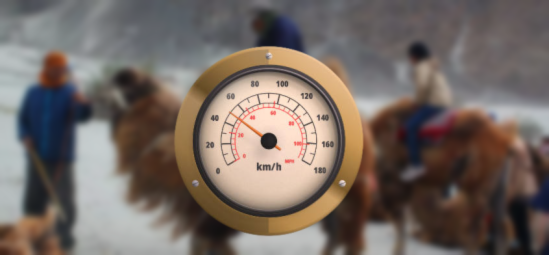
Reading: **50** km/h
